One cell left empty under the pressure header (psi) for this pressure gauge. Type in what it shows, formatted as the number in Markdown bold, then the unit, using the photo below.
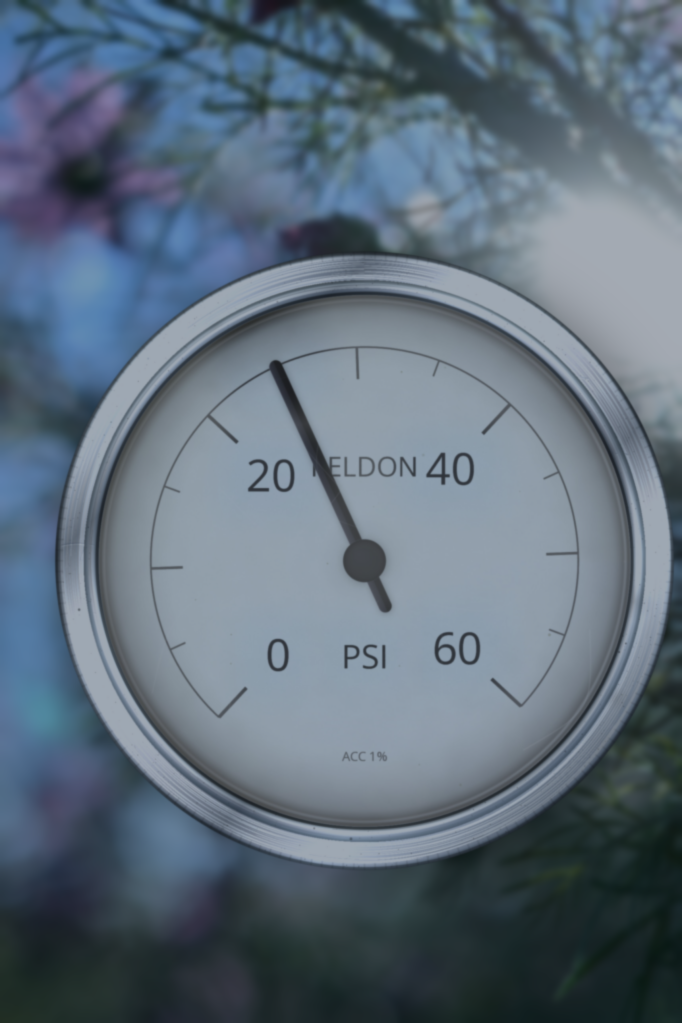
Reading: **25** psi
